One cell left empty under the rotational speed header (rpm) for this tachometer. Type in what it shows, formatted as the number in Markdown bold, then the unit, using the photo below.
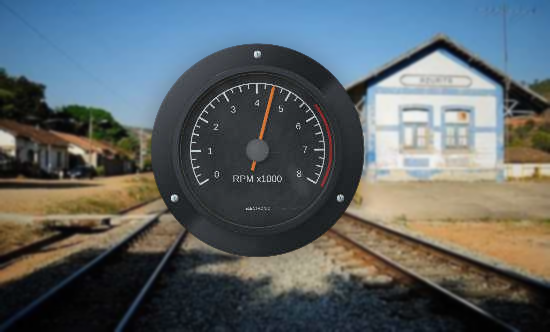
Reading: **4500** rpm
